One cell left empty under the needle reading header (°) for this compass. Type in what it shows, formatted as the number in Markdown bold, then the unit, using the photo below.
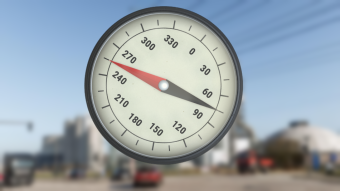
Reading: **255** °
